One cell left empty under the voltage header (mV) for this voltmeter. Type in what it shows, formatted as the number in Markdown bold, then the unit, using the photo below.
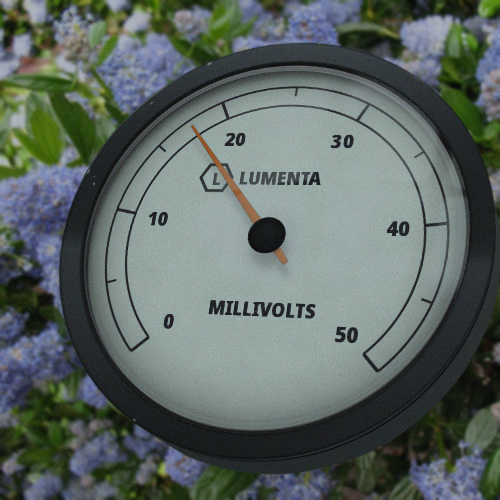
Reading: **17.5** mV
